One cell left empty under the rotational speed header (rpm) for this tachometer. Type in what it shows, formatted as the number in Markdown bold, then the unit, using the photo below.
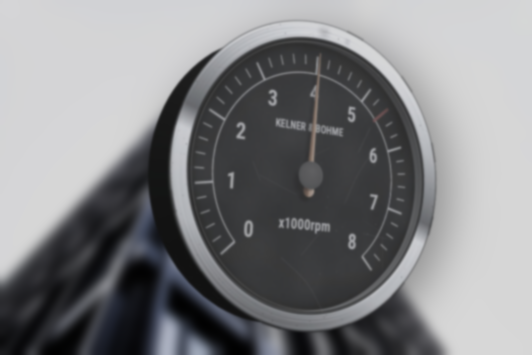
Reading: **4000** rpm
